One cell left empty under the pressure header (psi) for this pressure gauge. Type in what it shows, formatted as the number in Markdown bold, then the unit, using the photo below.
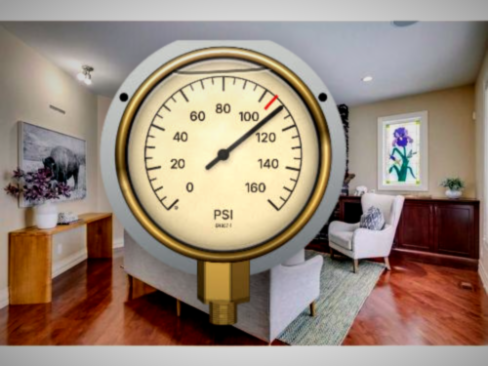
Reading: **110** psi
